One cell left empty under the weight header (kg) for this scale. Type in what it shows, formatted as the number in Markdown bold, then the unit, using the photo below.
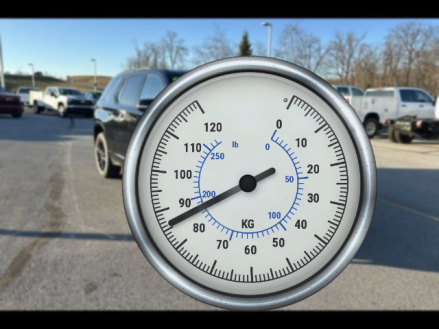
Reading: **86** kg
